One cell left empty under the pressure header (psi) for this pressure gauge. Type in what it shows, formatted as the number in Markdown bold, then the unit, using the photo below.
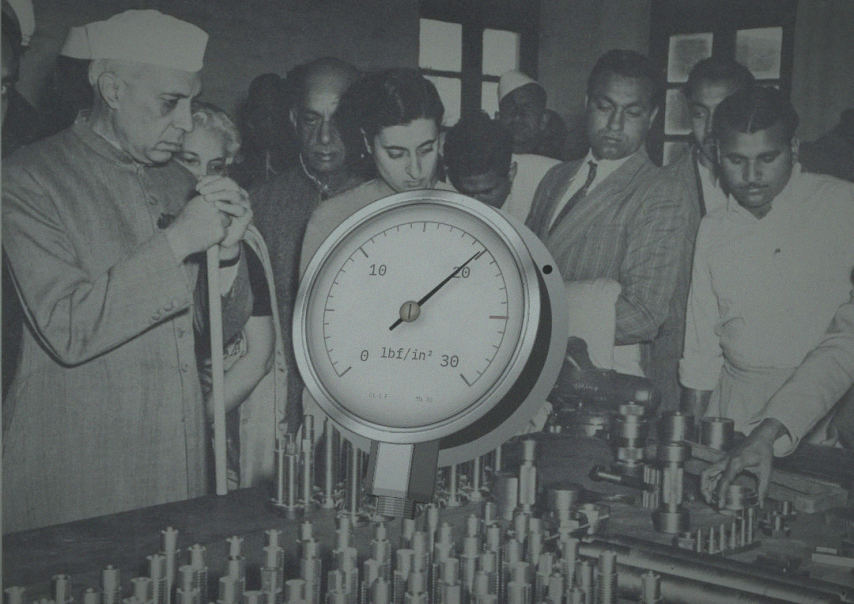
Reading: **20** psi
